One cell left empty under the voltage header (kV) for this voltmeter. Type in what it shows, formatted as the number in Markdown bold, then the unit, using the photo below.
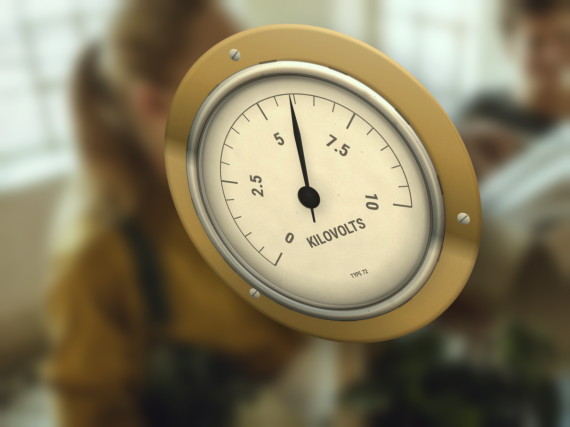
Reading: **6** kV
